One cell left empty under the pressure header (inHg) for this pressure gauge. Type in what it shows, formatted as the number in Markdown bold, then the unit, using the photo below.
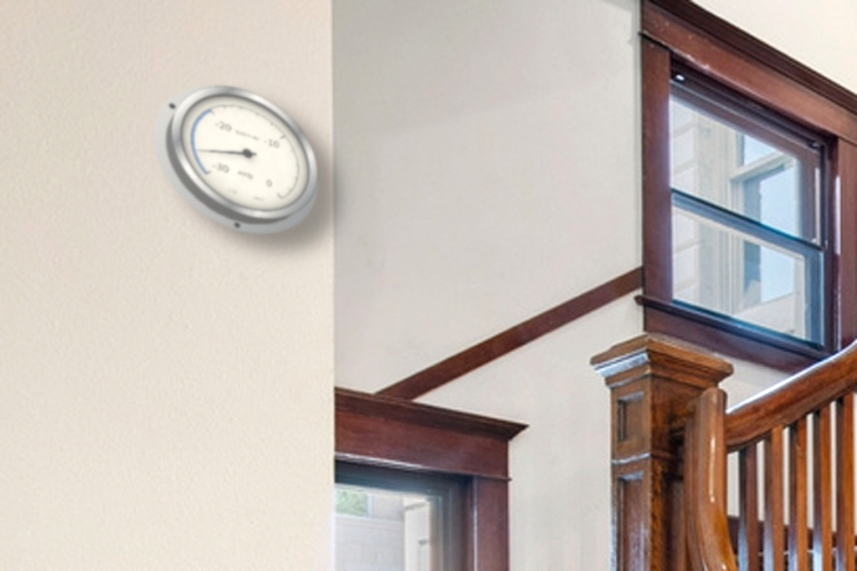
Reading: **-27** inHg
